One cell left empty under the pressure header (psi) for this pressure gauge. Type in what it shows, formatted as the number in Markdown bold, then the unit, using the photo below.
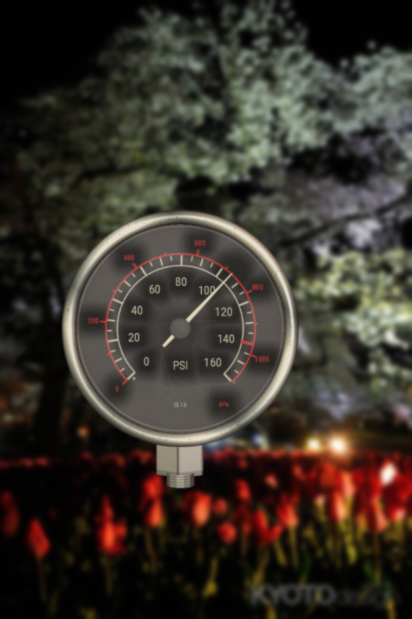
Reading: **105** psi
